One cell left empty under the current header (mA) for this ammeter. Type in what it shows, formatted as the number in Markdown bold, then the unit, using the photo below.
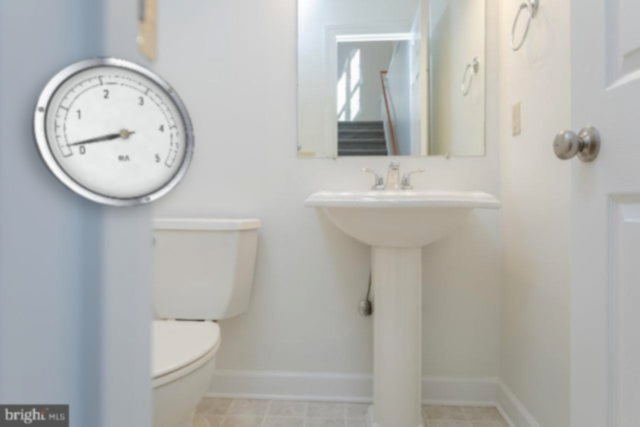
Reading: **0.2** mA
